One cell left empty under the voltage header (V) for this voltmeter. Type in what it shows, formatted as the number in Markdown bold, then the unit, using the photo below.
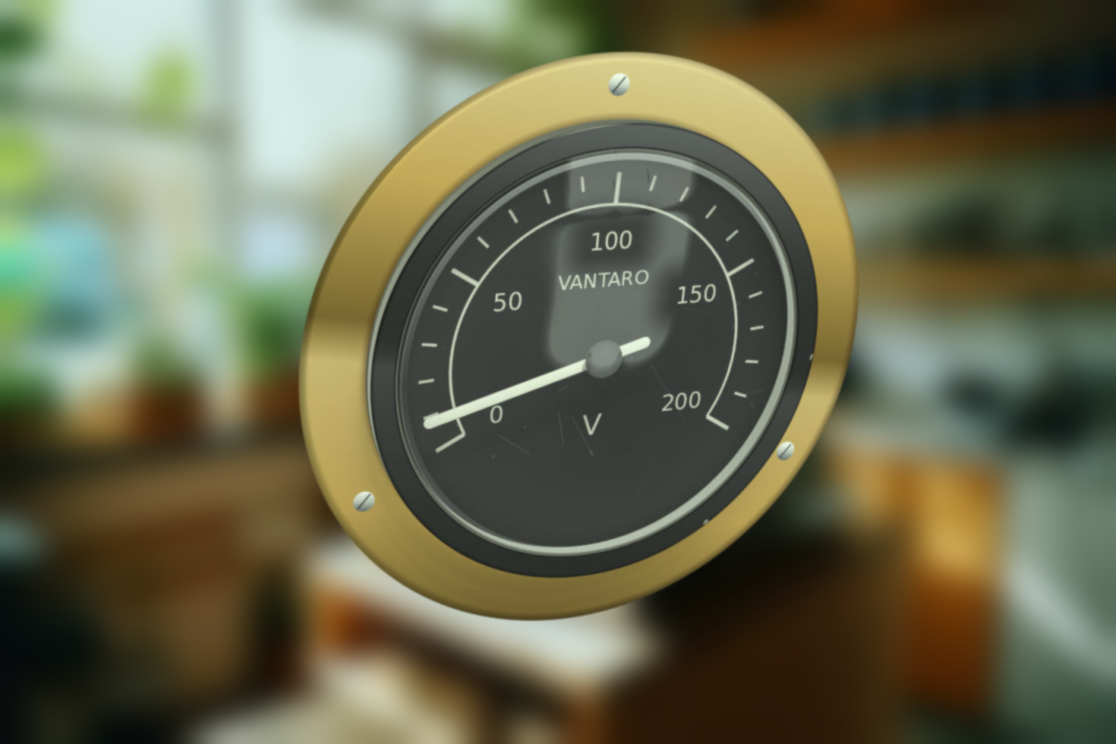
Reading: **10** V
